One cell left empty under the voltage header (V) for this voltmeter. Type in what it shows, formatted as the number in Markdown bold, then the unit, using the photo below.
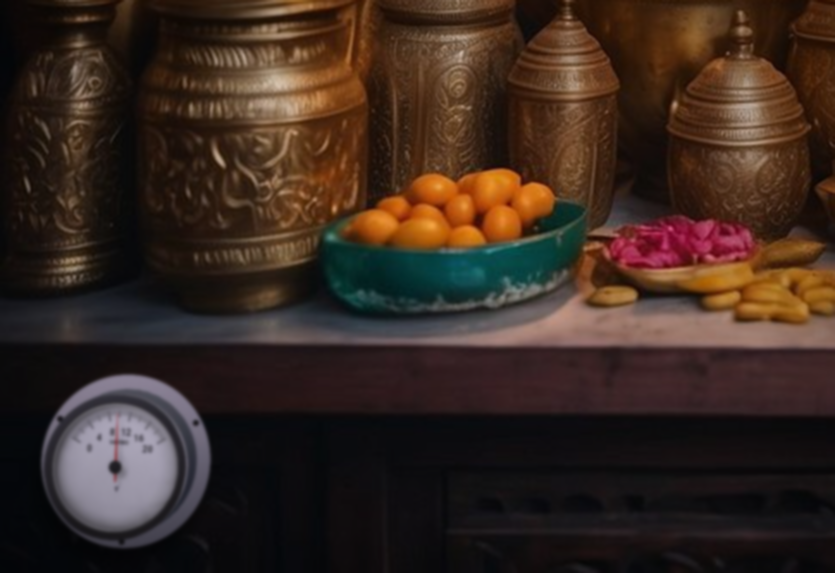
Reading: **10** V
